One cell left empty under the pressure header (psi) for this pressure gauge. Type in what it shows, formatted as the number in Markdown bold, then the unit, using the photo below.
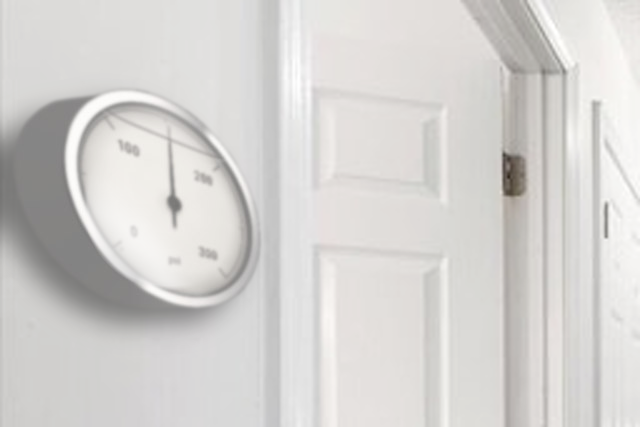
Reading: **150** psi
